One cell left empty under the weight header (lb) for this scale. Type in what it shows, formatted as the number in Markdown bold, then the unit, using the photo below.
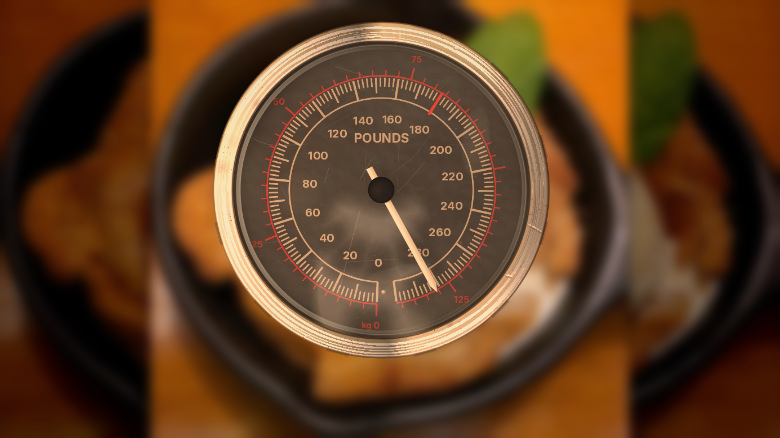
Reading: **282** lb
